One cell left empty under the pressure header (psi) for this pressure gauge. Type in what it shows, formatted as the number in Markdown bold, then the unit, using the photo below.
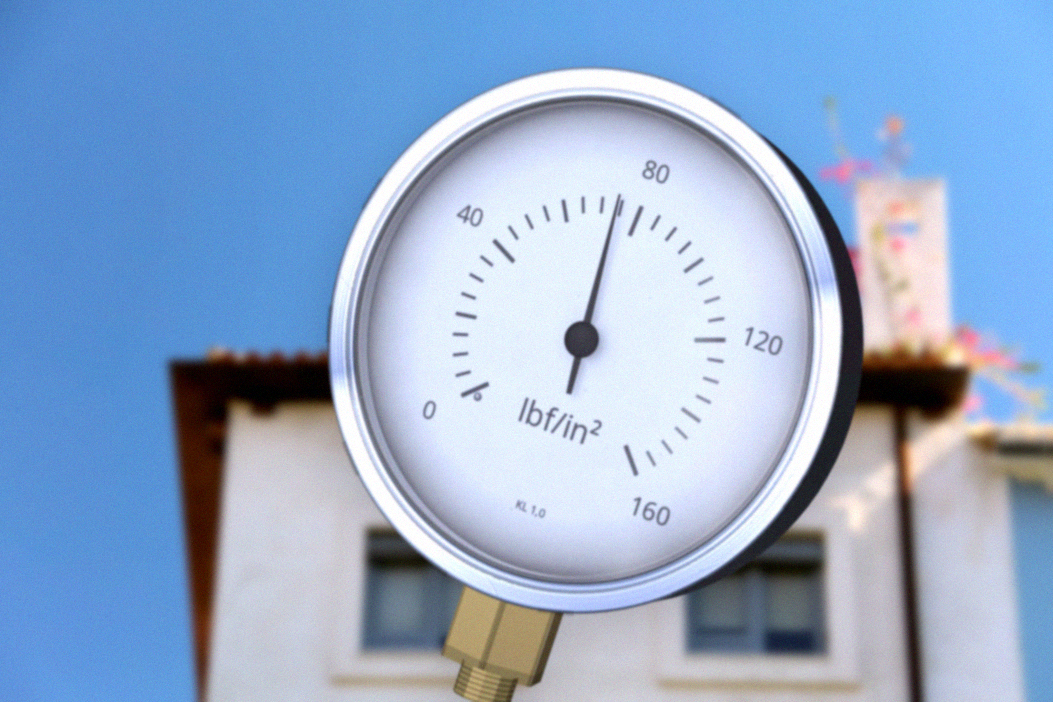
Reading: **75** psi
